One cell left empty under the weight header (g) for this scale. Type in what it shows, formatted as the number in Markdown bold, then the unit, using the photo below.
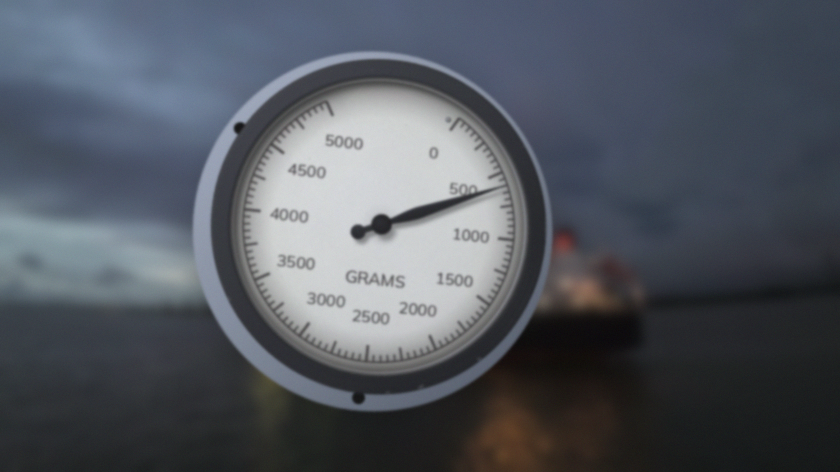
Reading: **600** g
